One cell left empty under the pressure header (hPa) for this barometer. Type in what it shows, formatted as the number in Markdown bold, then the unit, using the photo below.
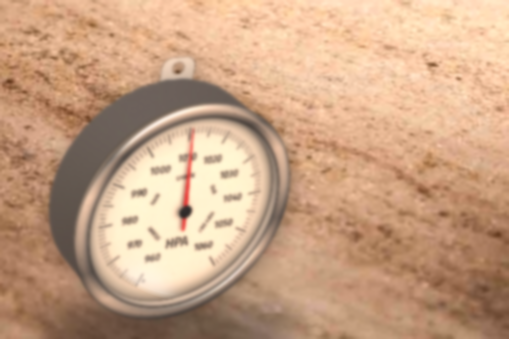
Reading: **1010** hPa
